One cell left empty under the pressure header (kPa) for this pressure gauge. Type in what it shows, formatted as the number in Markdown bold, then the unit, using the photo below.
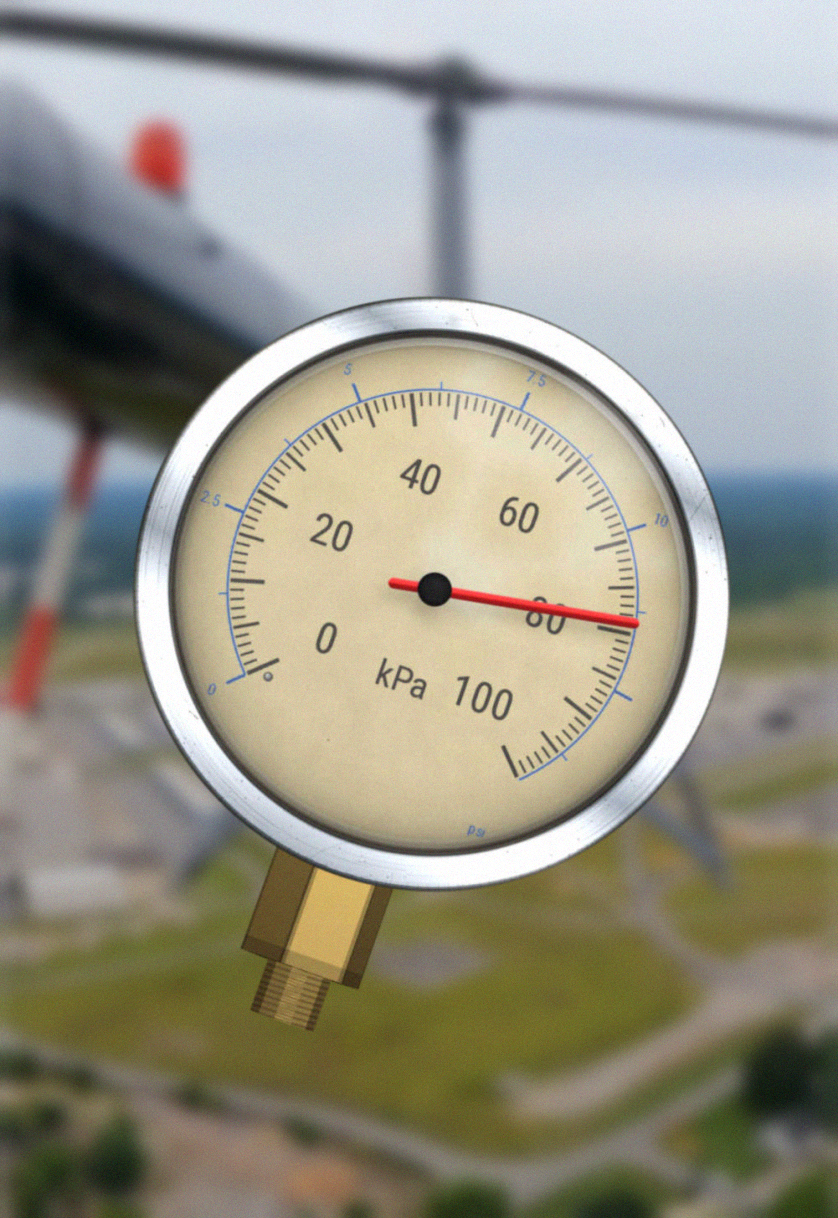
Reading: **79** kPa
